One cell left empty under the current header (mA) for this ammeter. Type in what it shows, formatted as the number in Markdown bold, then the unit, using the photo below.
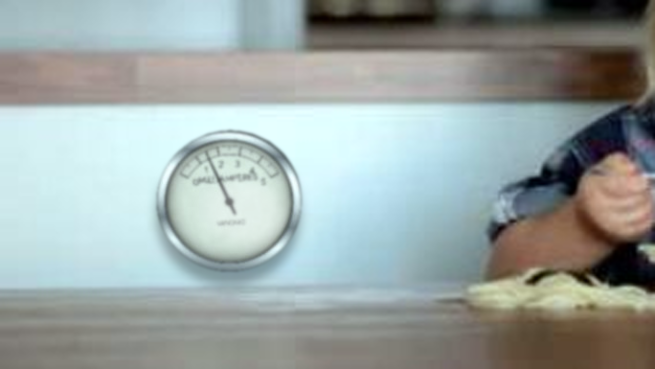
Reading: **1.5** mA
